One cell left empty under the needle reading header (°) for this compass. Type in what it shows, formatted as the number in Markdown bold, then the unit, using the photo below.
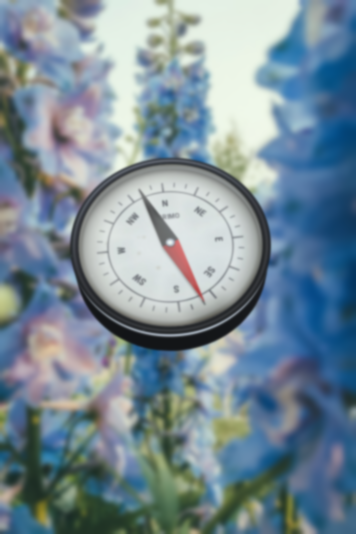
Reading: **160** °
